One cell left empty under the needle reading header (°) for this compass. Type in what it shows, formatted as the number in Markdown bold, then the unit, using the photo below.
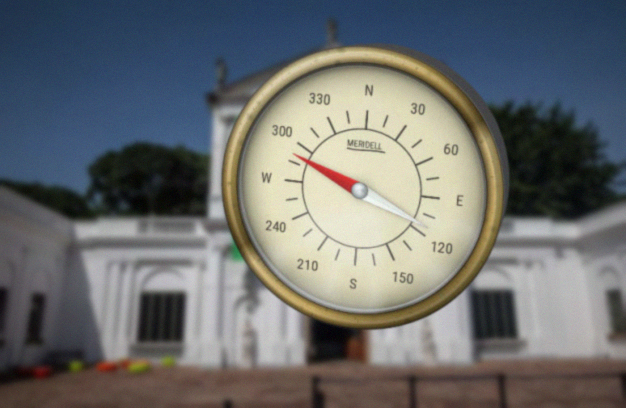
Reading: **292.5** °
